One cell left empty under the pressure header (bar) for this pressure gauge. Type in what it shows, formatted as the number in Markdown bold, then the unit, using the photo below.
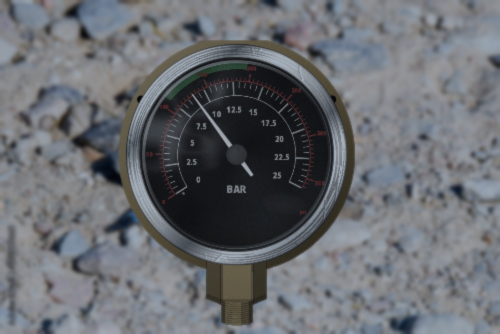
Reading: **9** bar
